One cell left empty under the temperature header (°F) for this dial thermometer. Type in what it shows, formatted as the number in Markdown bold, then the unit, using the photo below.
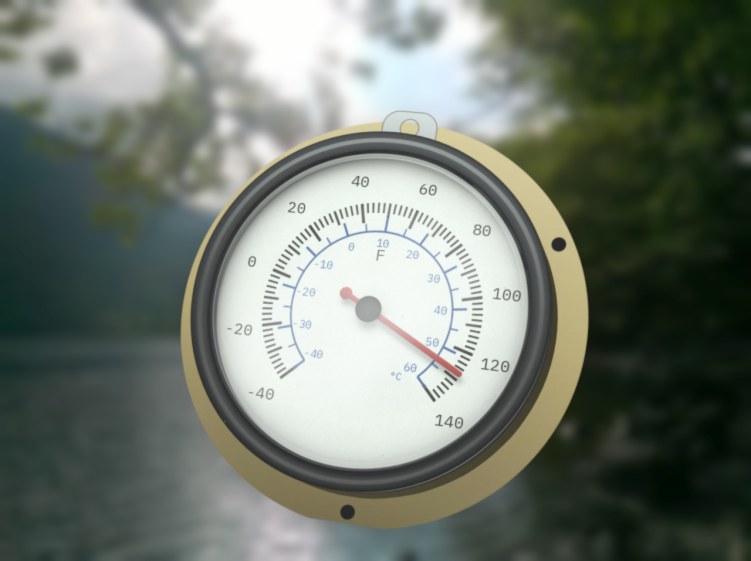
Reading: **128** °F
